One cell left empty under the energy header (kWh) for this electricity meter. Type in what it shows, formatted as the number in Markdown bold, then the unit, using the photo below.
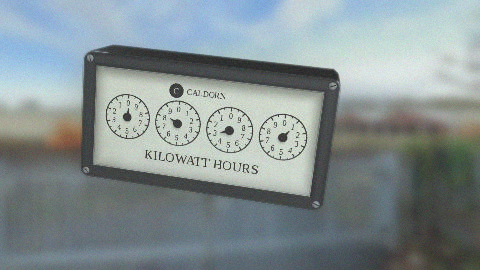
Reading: **9831** kWh
